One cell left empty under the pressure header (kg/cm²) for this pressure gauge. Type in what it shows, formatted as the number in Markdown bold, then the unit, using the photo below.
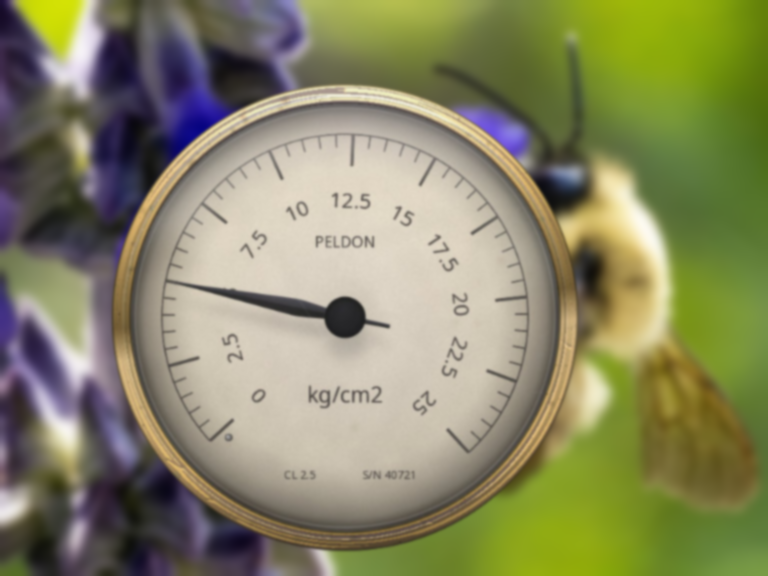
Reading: **5** kg/cm²
